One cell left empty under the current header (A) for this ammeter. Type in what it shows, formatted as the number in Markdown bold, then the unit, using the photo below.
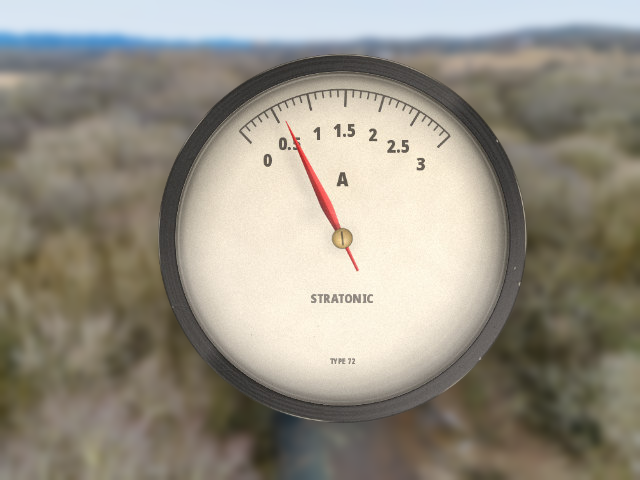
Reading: **0.6** A
